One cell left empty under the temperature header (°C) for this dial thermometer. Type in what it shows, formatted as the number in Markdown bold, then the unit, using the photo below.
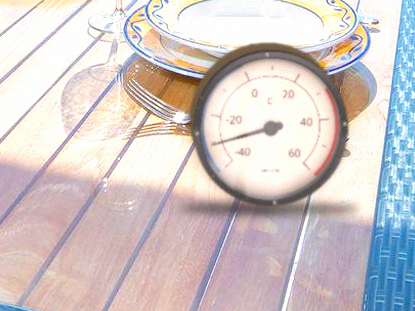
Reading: **-30** °C
